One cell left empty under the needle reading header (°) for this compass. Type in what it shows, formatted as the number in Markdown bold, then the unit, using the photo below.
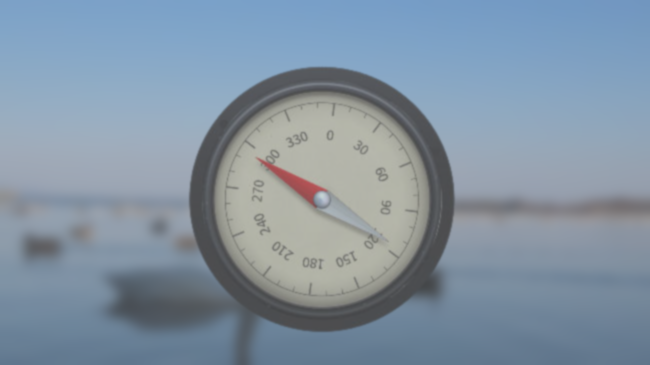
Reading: **295** °
